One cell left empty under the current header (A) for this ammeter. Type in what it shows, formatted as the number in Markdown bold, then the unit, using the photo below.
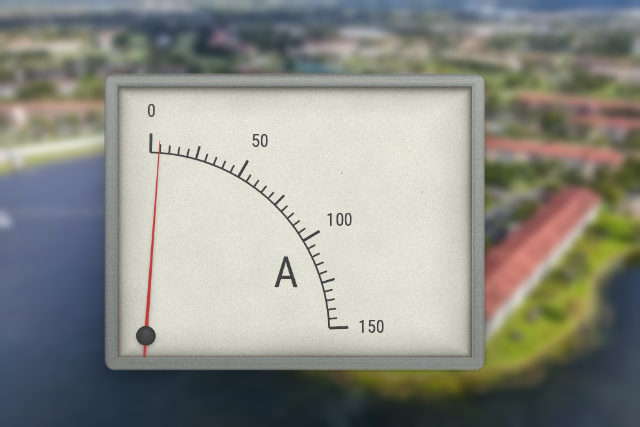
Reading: **5** A
